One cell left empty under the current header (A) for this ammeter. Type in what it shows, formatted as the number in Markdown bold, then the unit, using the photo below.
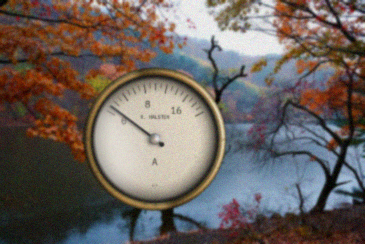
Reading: **1** A
